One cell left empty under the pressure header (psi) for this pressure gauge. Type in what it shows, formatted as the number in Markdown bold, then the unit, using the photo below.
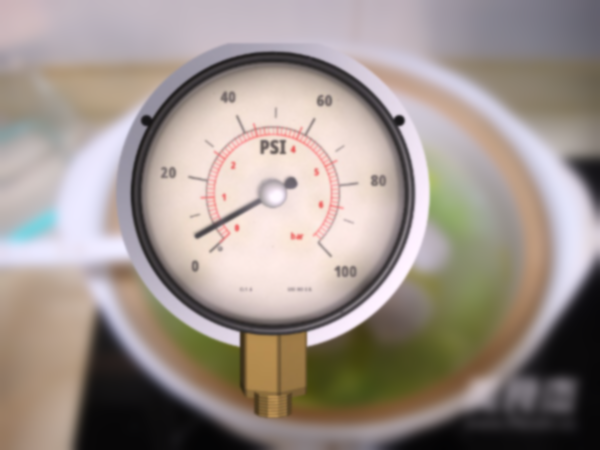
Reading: **5** psi
